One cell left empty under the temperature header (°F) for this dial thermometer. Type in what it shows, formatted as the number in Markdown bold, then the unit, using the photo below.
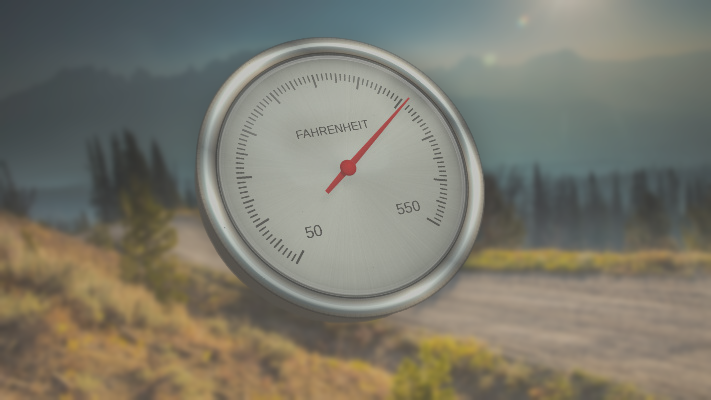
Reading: **405** °F
